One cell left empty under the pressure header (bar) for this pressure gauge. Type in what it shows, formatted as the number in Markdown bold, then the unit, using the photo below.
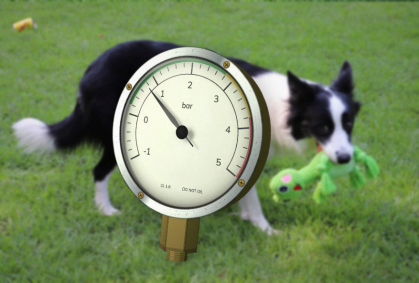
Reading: **0.8** bar
